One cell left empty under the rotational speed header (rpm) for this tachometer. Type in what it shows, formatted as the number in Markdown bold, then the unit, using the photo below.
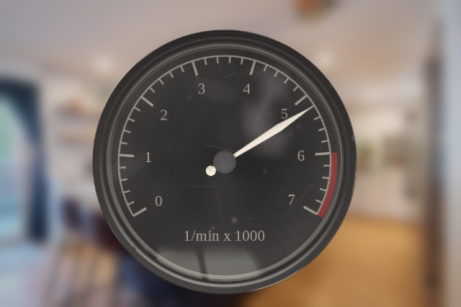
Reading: **5200** rpm
